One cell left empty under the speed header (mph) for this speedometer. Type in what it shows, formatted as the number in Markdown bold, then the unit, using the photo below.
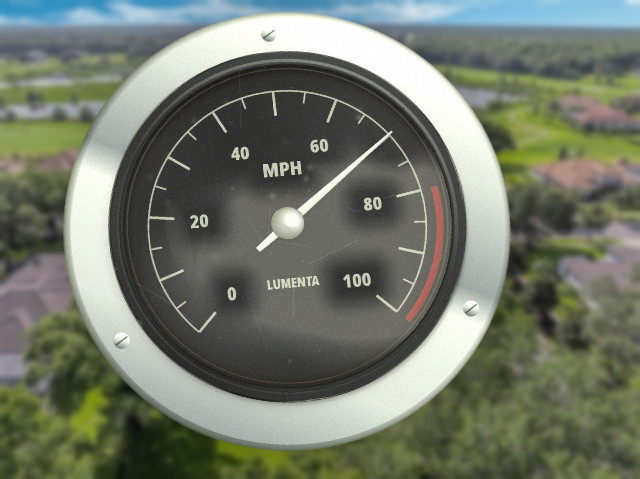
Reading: **70** mph
